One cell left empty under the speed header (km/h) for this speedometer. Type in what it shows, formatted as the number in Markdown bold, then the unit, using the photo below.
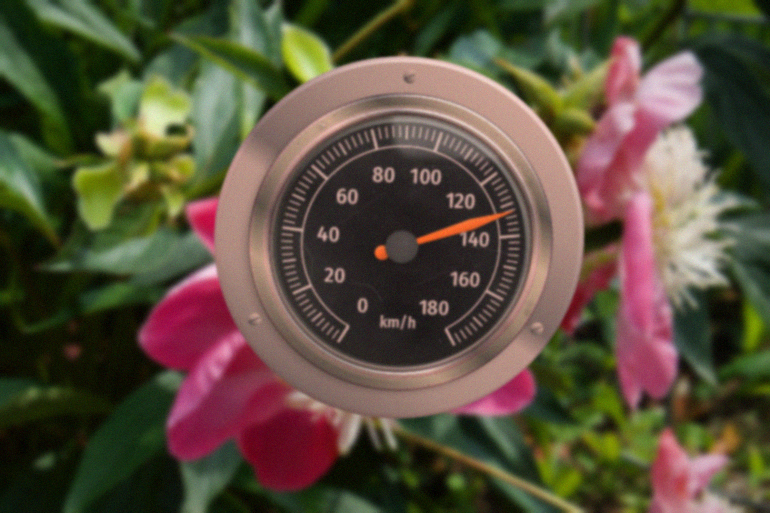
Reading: **132** km/h
